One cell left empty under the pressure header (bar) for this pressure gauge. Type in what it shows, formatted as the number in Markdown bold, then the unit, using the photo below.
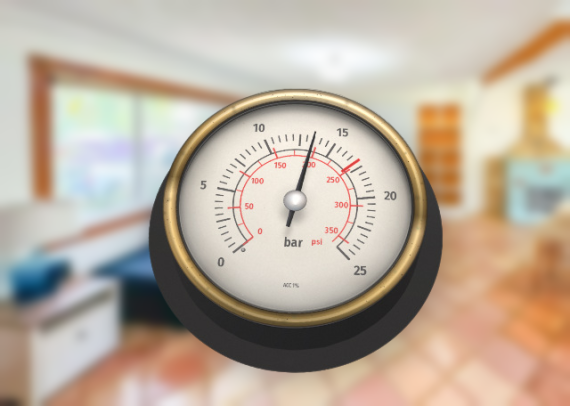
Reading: **13.5** bar
